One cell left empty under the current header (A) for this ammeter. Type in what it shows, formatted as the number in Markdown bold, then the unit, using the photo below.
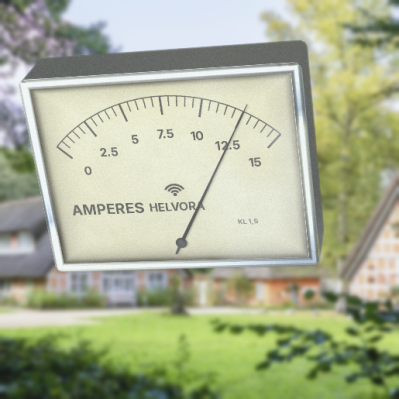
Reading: **12.5** A
